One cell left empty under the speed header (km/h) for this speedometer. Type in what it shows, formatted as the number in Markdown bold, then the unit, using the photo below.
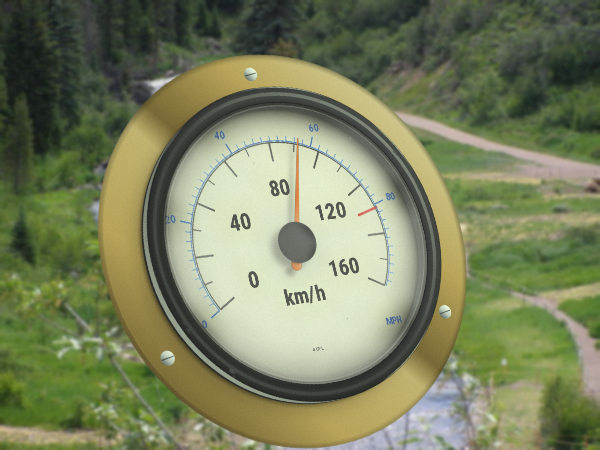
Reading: **90** km/h
